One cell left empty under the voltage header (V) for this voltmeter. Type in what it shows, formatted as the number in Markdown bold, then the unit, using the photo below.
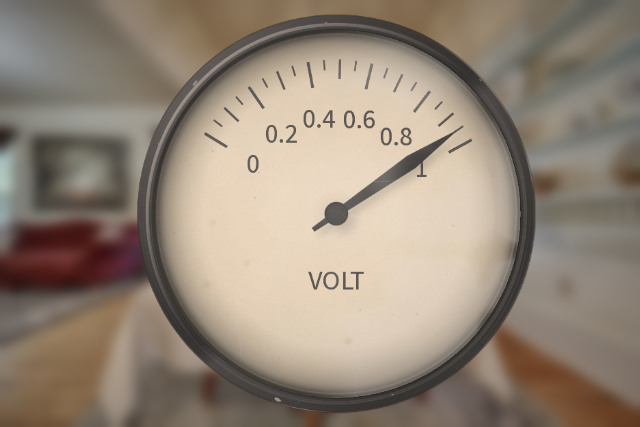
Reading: **0.95** V
